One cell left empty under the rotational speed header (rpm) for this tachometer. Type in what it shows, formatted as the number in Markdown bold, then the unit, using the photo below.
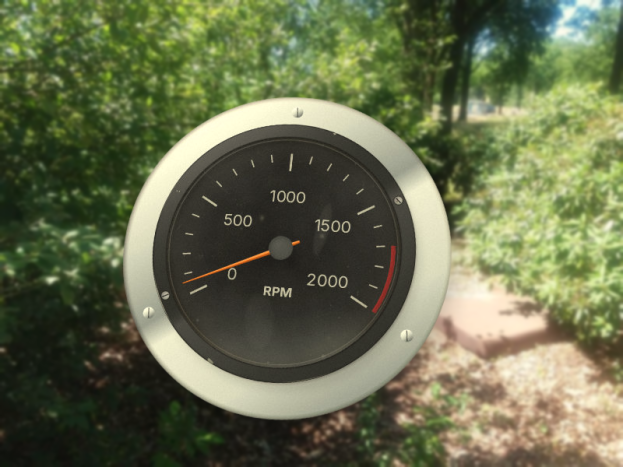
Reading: **50** rpm
